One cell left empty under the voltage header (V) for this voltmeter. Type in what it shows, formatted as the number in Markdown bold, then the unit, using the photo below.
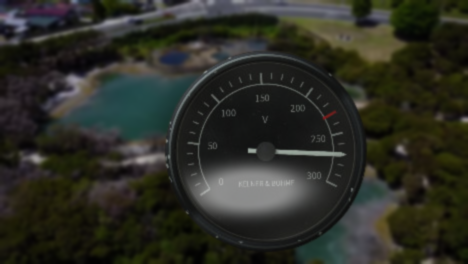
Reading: **270** V
